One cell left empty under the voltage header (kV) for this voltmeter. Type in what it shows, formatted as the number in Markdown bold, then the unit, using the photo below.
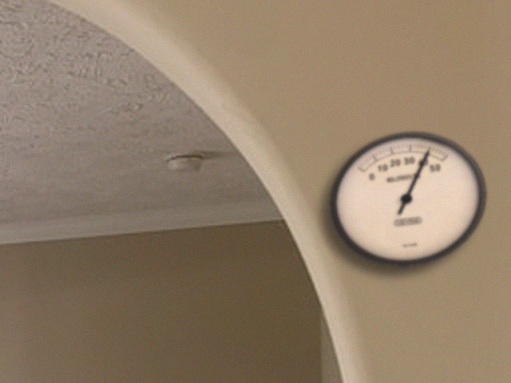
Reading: **40** kV
